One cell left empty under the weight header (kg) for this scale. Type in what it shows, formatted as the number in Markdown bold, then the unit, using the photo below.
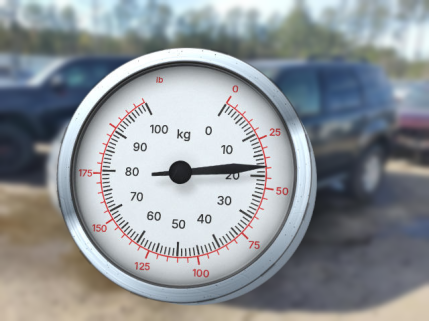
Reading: **18** kg
